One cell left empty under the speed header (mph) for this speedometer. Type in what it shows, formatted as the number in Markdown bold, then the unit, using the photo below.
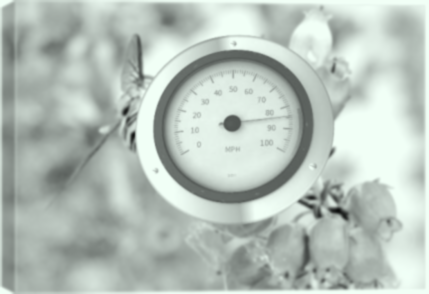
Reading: **85** mph
